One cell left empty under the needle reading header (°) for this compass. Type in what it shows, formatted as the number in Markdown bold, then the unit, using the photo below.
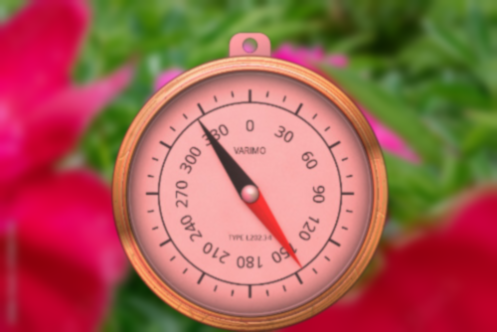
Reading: **145** °
